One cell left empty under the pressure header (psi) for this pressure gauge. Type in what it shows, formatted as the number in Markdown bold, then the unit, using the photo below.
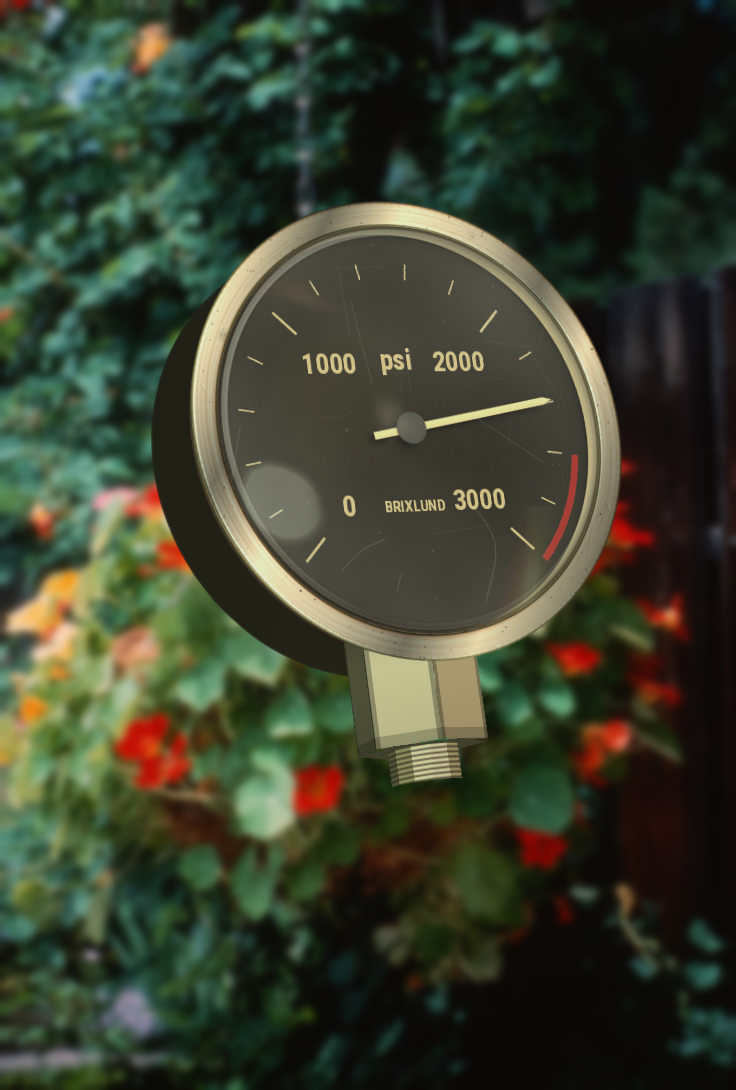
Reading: **2400** psi
